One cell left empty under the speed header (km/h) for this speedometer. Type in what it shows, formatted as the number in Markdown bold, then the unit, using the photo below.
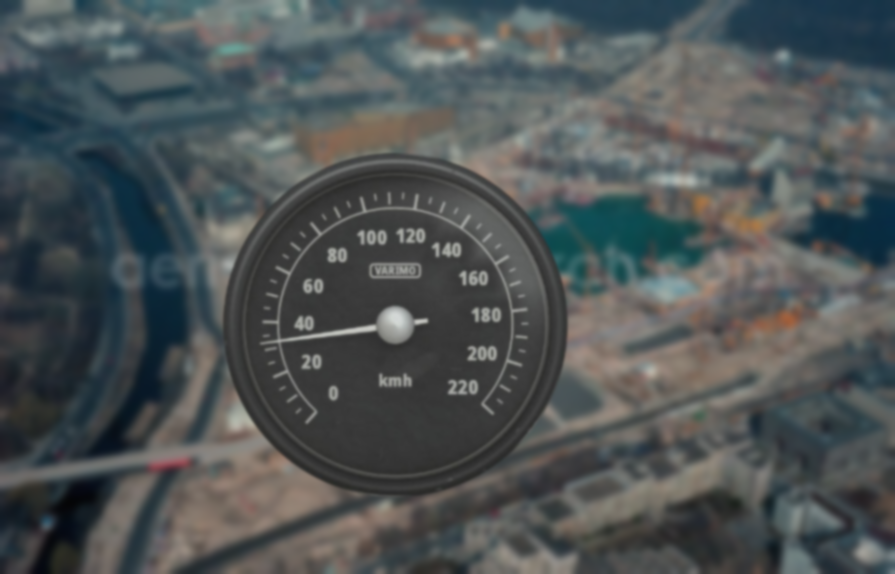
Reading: **32.5** km/h
